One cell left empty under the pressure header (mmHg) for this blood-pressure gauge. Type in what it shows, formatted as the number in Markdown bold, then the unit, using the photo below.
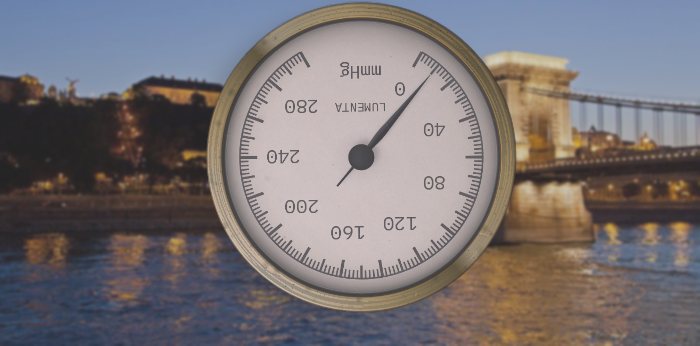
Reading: **10** mmHg
